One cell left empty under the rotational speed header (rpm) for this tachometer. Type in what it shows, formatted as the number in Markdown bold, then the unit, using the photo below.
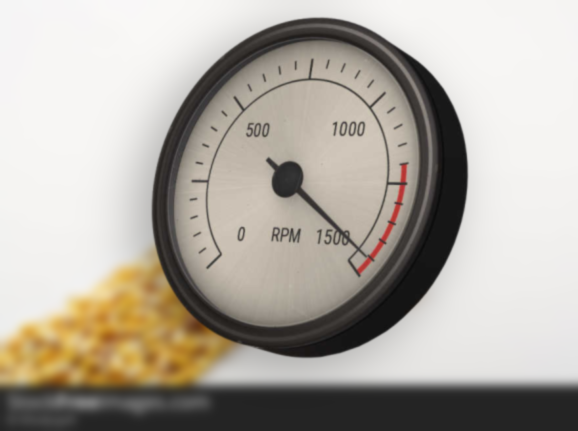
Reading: **1450** rpm
